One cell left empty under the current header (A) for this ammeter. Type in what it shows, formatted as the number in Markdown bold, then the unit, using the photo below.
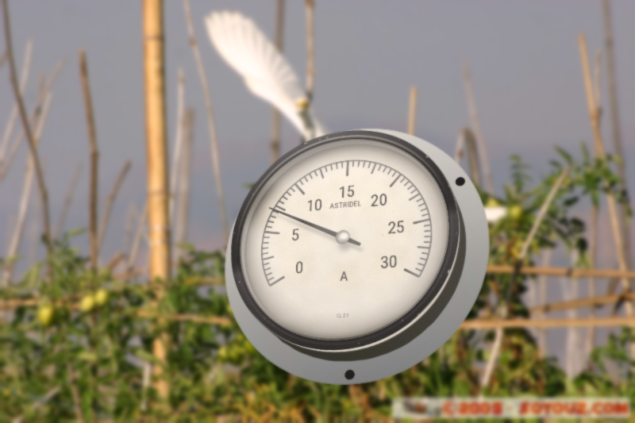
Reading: **7** A
